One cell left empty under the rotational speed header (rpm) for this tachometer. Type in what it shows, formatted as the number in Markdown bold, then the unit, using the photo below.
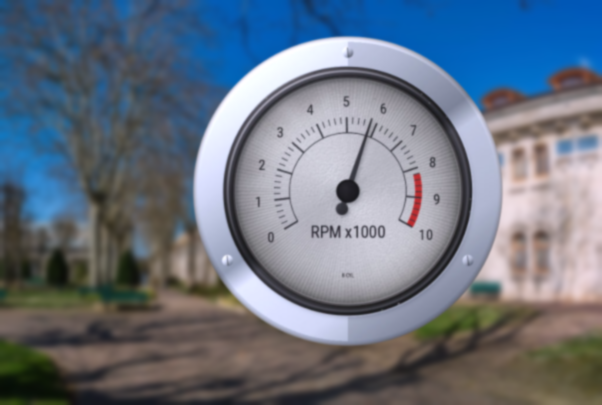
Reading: **5800** rpm
